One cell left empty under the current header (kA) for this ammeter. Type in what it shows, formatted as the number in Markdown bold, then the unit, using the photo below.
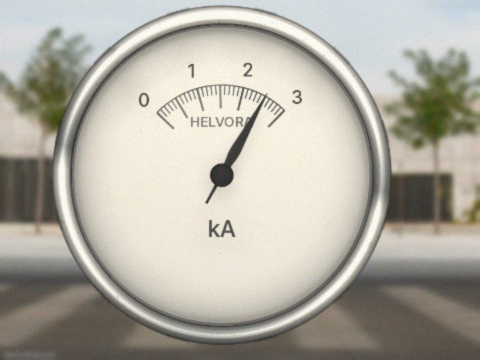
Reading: **2.5** kA
